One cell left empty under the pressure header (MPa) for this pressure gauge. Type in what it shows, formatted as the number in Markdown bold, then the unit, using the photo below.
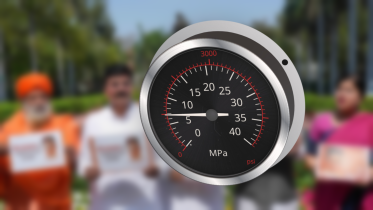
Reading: **7** MPa
